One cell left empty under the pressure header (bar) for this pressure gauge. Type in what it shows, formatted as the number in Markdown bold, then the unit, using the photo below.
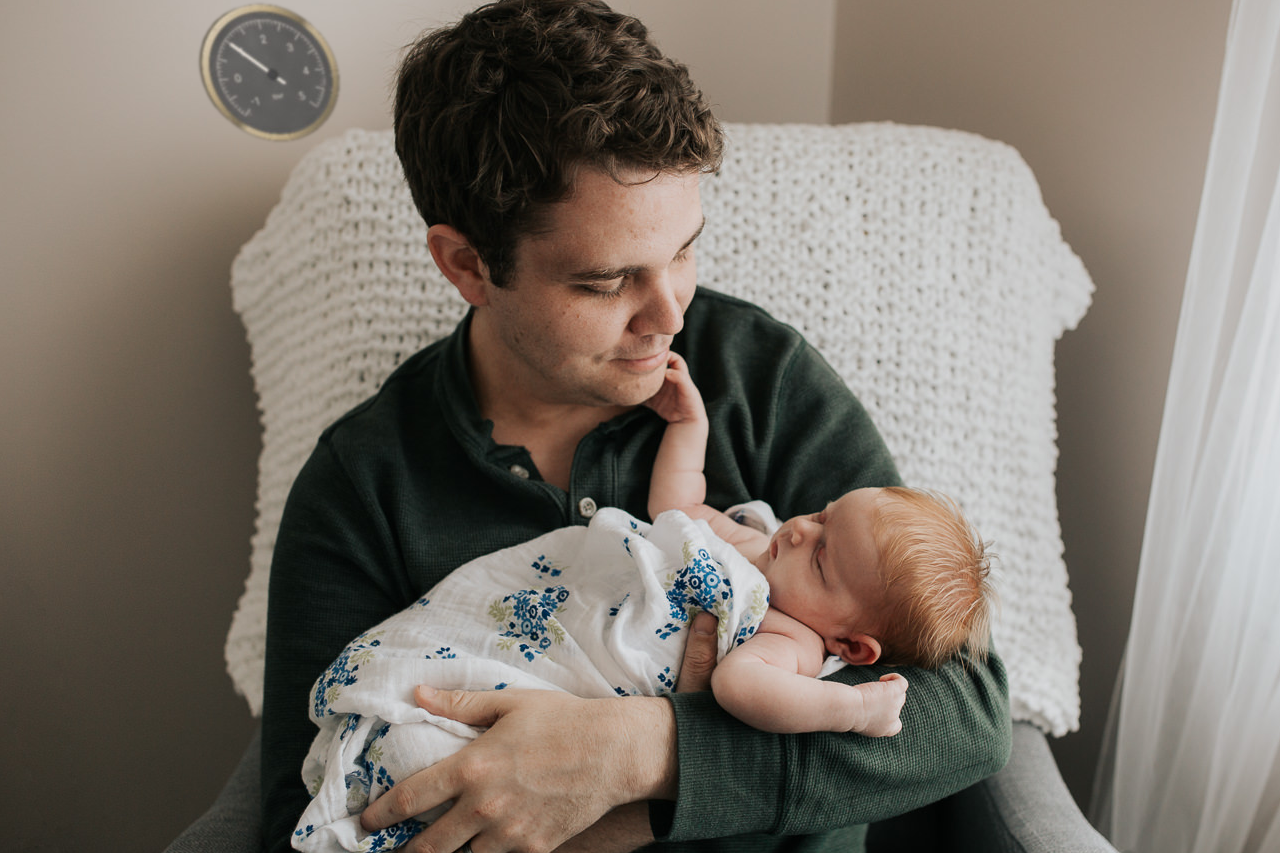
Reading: **1** bar
